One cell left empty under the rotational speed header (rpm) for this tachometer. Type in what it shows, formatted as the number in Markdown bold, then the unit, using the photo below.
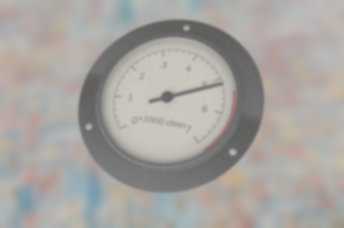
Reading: **5200** rpm
